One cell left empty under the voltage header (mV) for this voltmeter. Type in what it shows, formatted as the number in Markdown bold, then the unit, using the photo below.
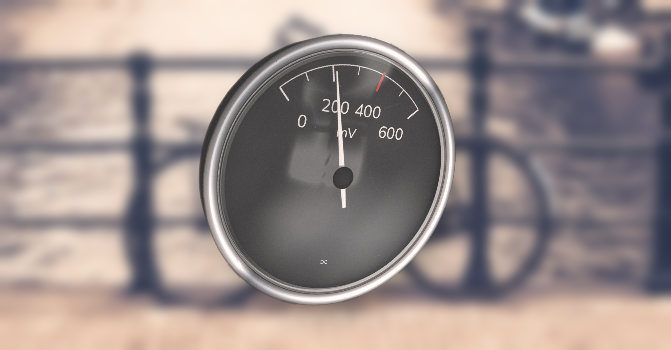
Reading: **200** mV
